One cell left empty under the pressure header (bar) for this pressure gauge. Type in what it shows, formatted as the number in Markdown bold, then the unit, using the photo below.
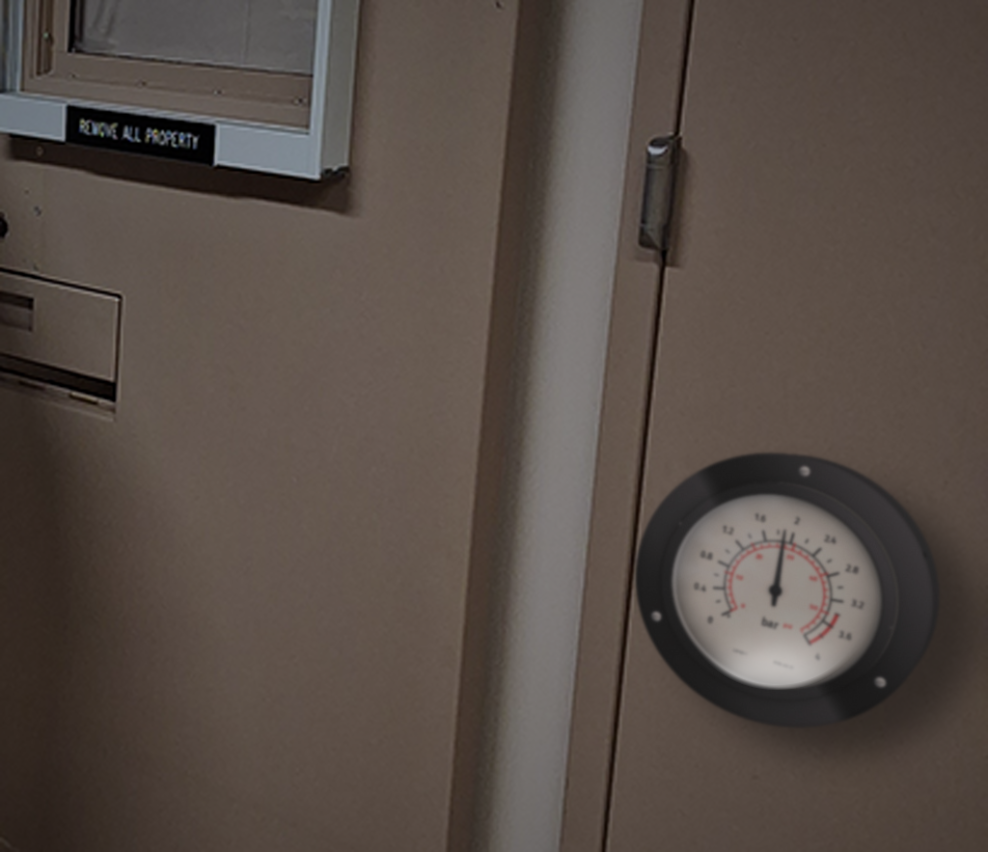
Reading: **1.9** bar
